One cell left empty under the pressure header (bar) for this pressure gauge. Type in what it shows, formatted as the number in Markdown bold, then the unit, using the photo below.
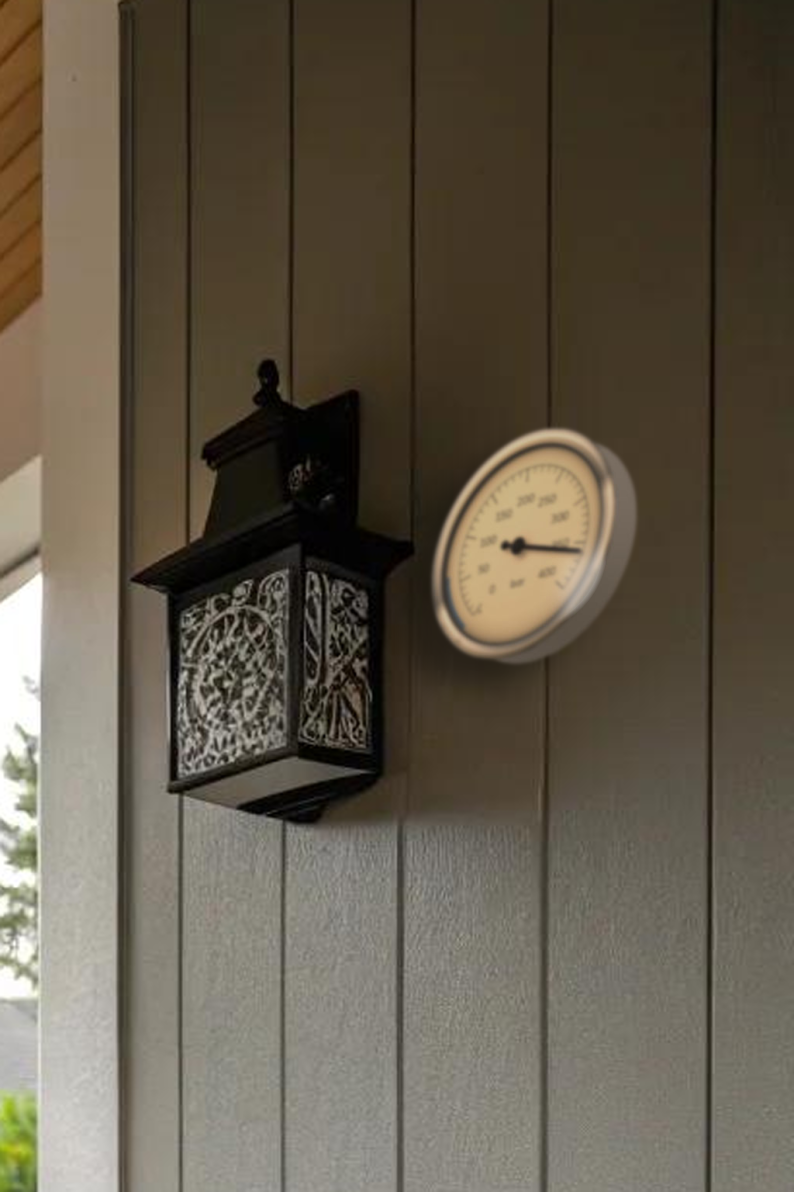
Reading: **360** bar
